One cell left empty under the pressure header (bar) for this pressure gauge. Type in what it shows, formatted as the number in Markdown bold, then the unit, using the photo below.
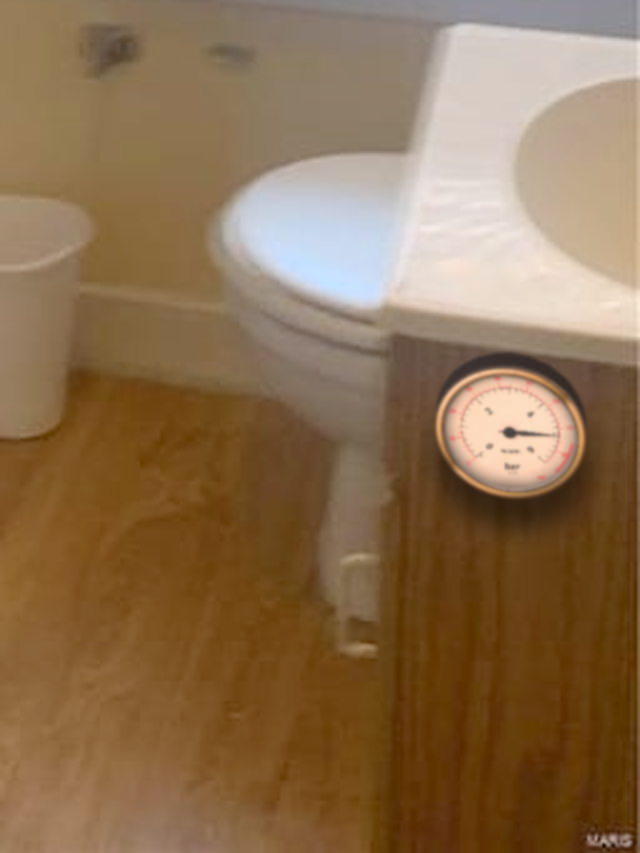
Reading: **5** bar
